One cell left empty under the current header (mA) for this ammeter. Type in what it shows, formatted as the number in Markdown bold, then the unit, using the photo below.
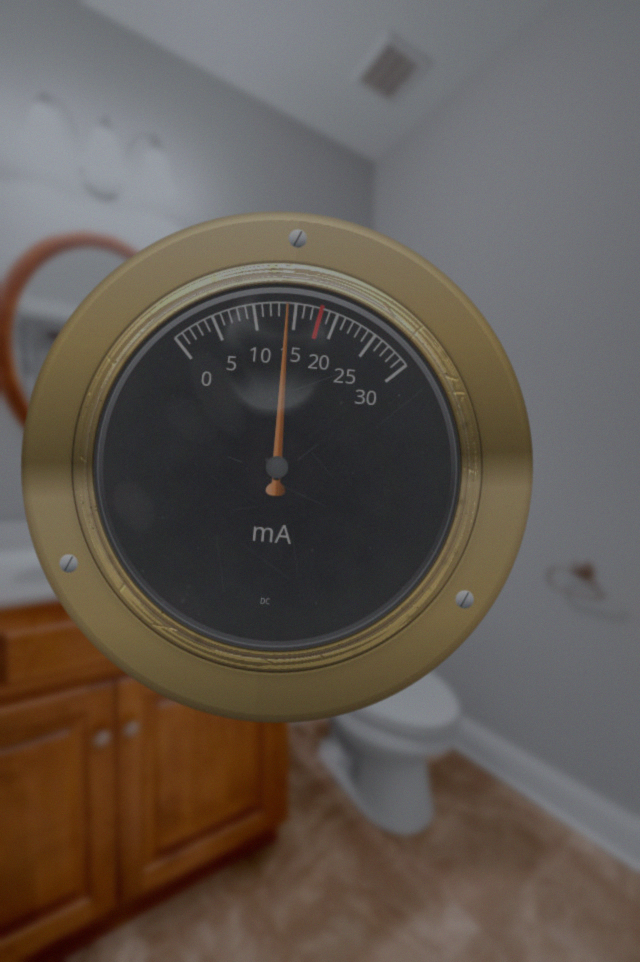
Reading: **14** mA
